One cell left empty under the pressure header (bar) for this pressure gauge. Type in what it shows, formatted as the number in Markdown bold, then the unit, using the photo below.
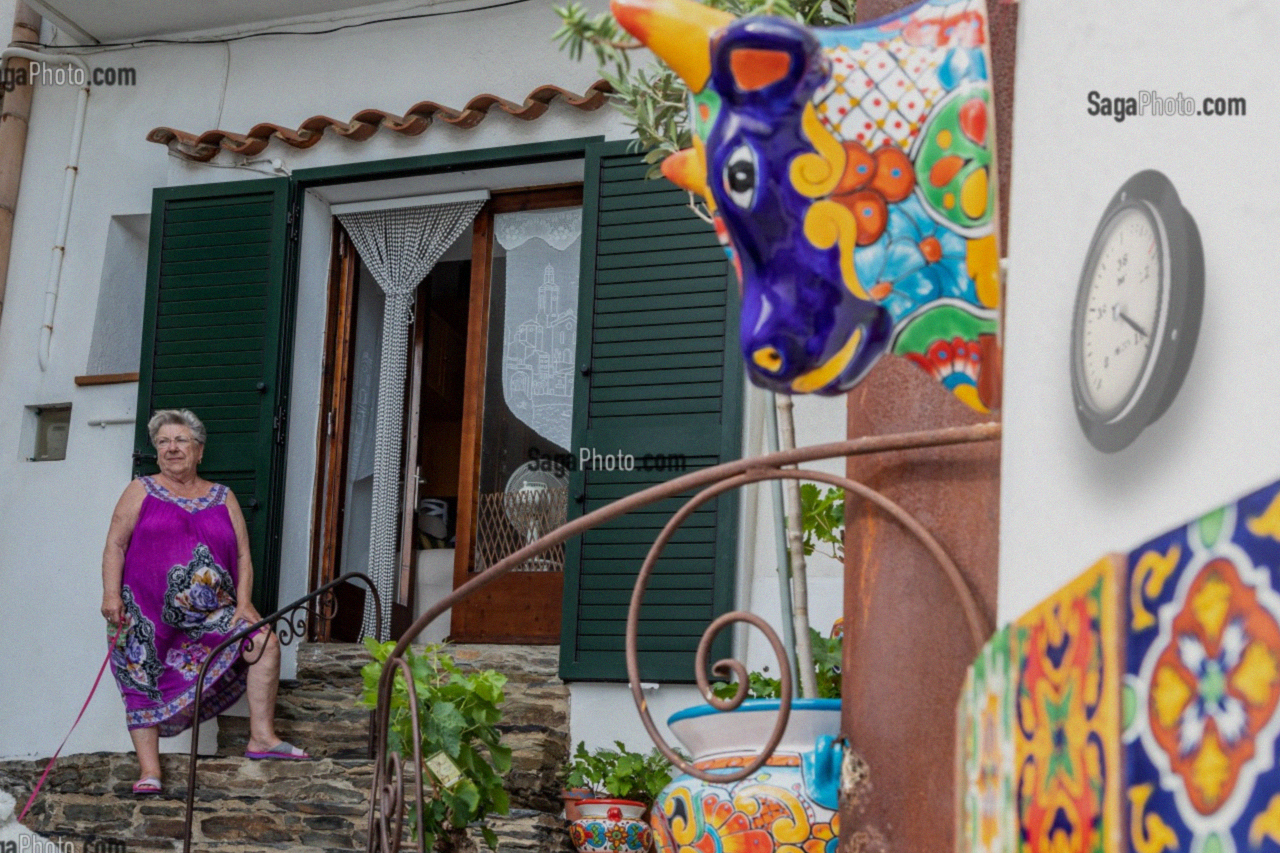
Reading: **1.55** bar
